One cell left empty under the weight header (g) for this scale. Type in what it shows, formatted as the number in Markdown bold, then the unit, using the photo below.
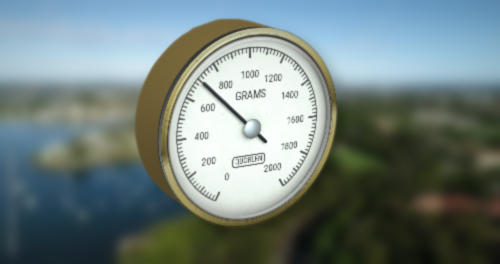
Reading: **700** g
